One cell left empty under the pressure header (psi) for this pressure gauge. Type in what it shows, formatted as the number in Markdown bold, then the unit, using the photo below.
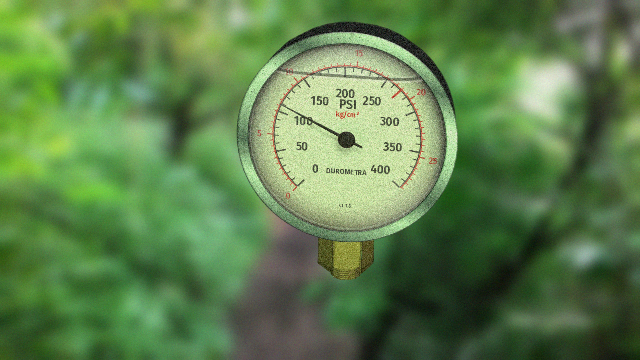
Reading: **110** psi
